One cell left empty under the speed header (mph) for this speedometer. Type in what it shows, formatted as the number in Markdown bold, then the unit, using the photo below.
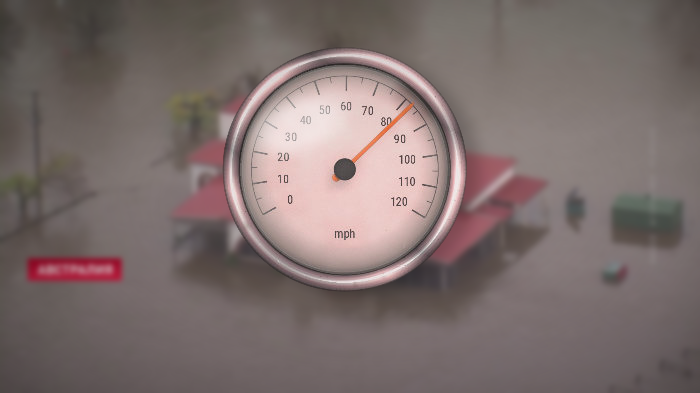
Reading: **82.5** mph
